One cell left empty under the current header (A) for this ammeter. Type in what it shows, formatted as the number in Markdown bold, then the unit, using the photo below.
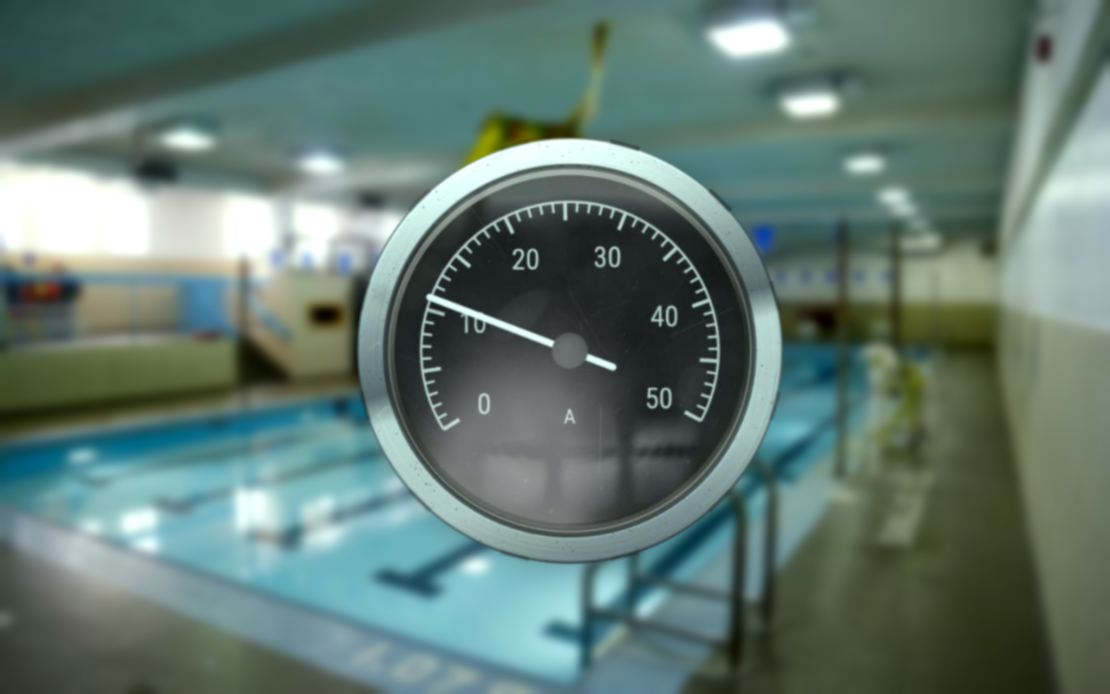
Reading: **11** A
